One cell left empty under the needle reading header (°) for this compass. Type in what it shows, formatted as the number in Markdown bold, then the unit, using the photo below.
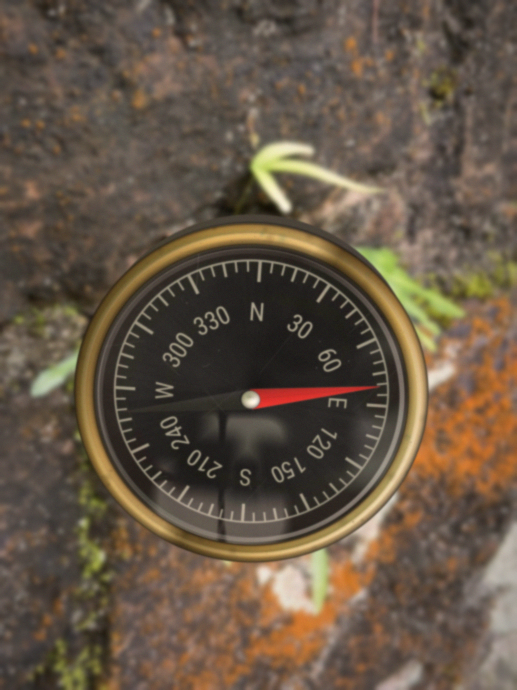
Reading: **80** °
